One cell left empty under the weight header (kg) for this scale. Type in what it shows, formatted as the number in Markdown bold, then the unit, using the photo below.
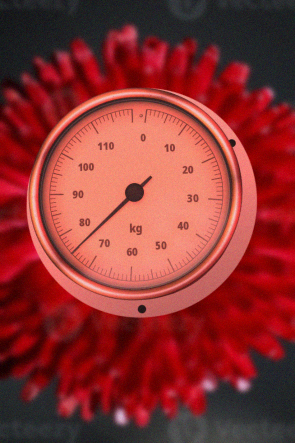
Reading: **75** kg
